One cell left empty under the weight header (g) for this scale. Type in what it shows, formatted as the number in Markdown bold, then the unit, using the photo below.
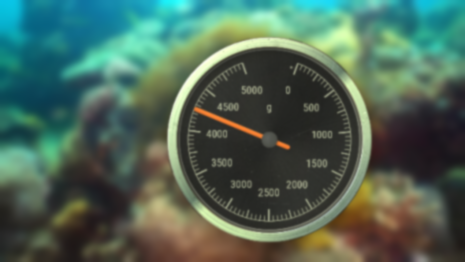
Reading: **4250** g
